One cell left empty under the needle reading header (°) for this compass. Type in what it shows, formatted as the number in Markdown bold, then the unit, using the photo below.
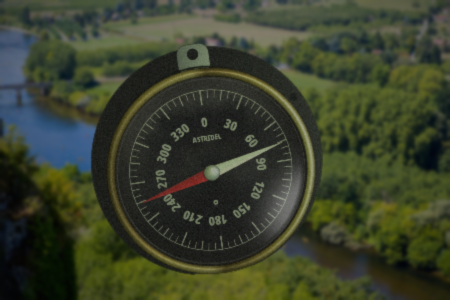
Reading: **255** °
